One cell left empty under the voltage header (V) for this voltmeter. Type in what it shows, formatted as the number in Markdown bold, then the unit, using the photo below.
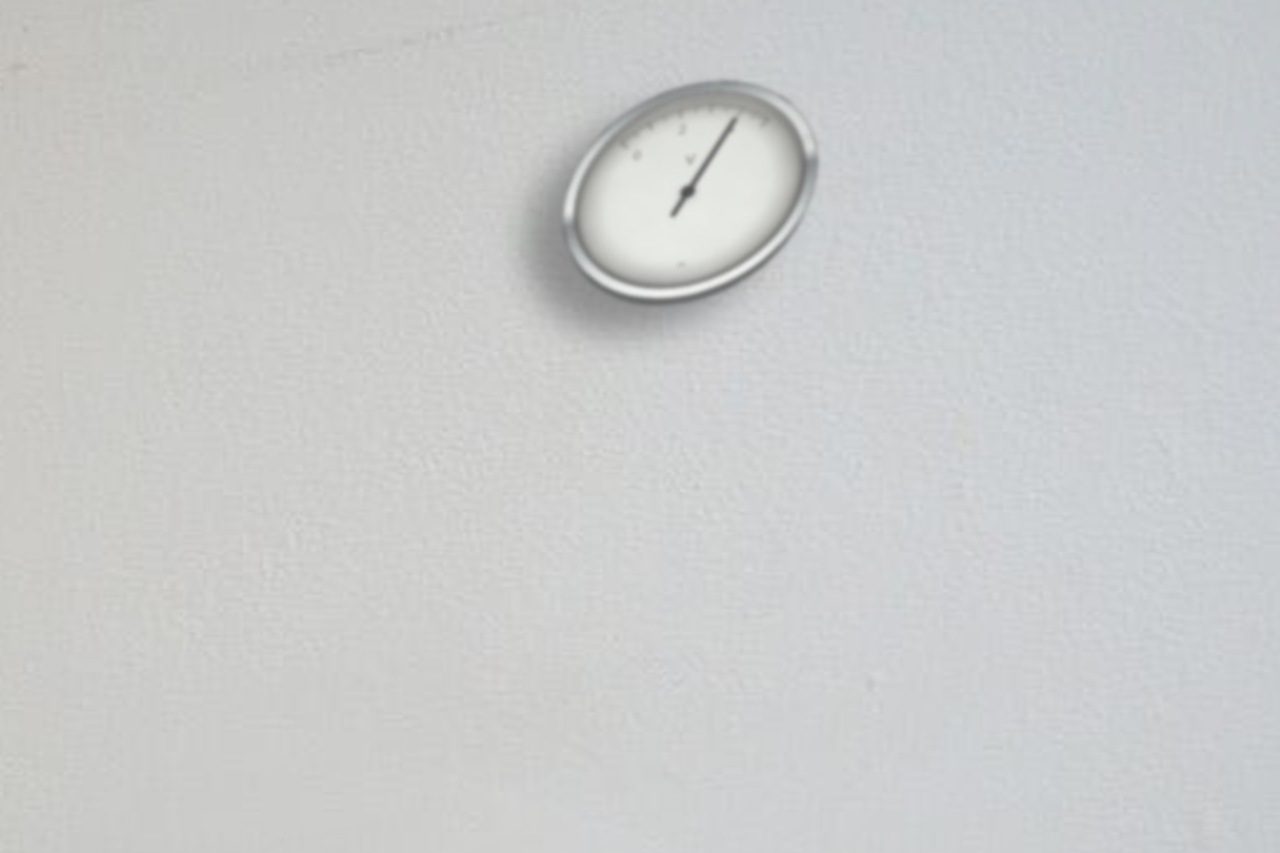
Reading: **4** V
